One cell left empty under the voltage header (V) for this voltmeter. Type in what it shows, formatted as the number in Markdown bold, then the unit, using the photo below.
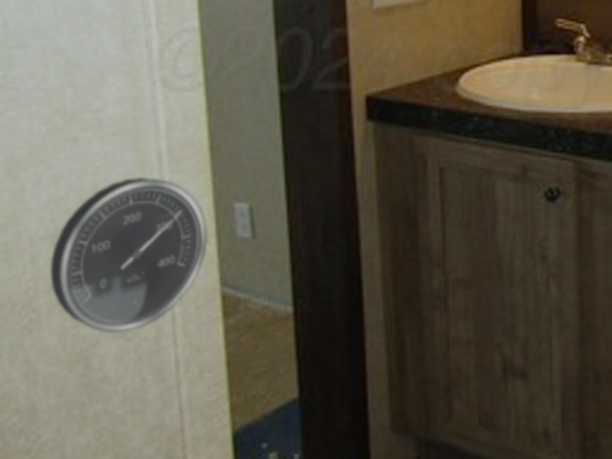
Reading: **300** V
